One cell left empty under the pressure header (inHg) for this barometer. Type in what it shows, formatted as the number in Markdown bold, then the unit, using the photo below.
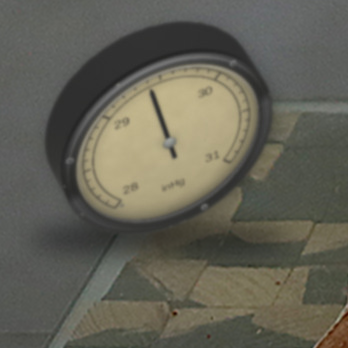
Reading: **29.4** inHg
